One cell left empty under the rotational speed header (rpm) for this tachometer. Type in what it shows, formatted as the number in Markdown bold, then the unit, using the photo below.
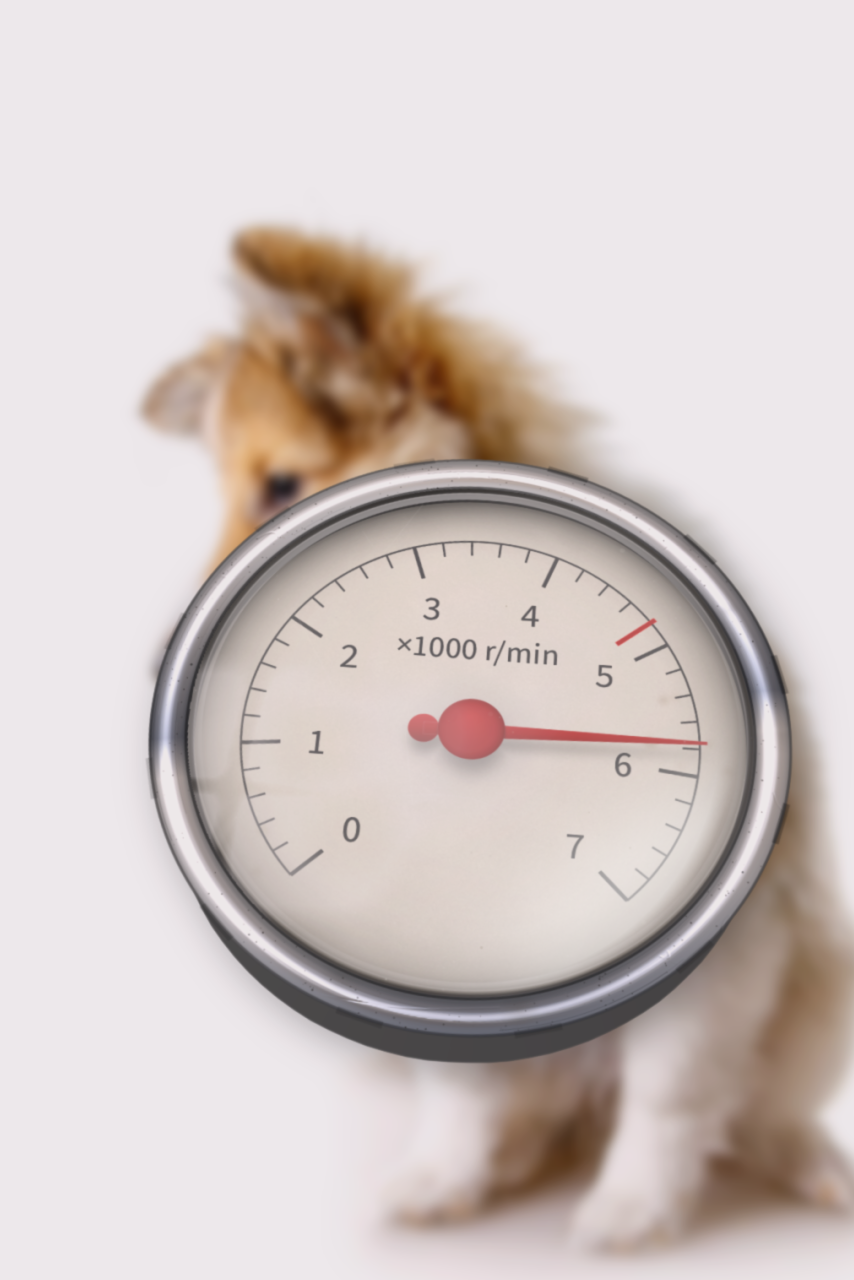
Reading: **5800** rpm
